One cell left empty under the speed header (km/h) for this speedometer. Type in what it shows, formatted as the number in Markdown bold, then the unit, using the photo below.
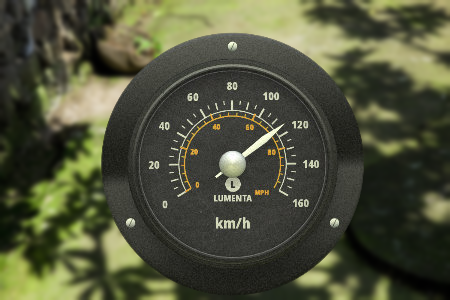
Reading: **115** km/h
